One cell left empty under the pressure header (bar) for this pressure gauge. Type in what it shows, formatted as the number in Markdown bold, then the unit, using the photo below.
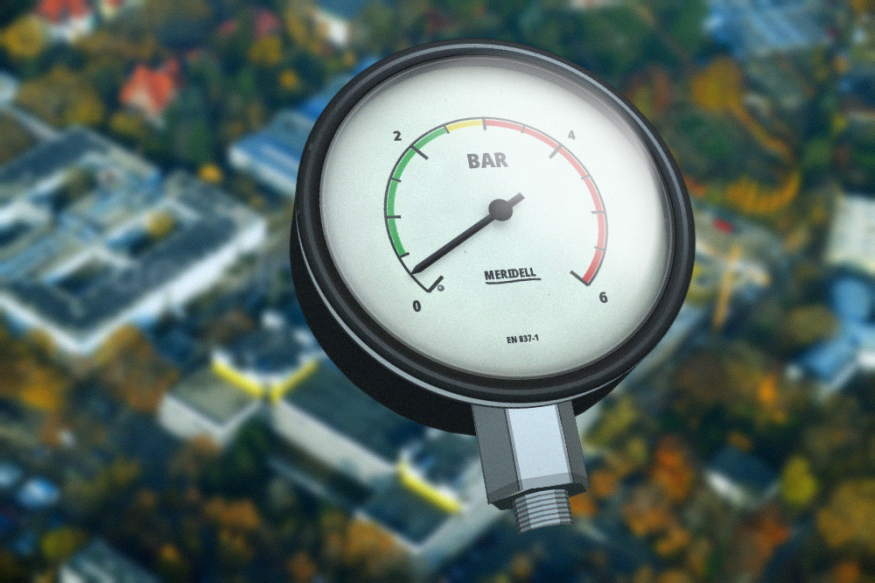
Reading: **0.25** bar
